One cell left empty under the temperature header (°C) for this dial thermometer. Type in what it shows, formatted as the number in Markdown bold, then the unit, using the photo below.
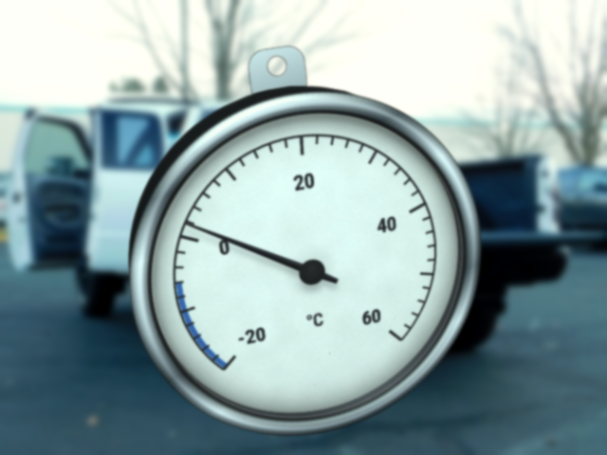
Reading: **2** °C
